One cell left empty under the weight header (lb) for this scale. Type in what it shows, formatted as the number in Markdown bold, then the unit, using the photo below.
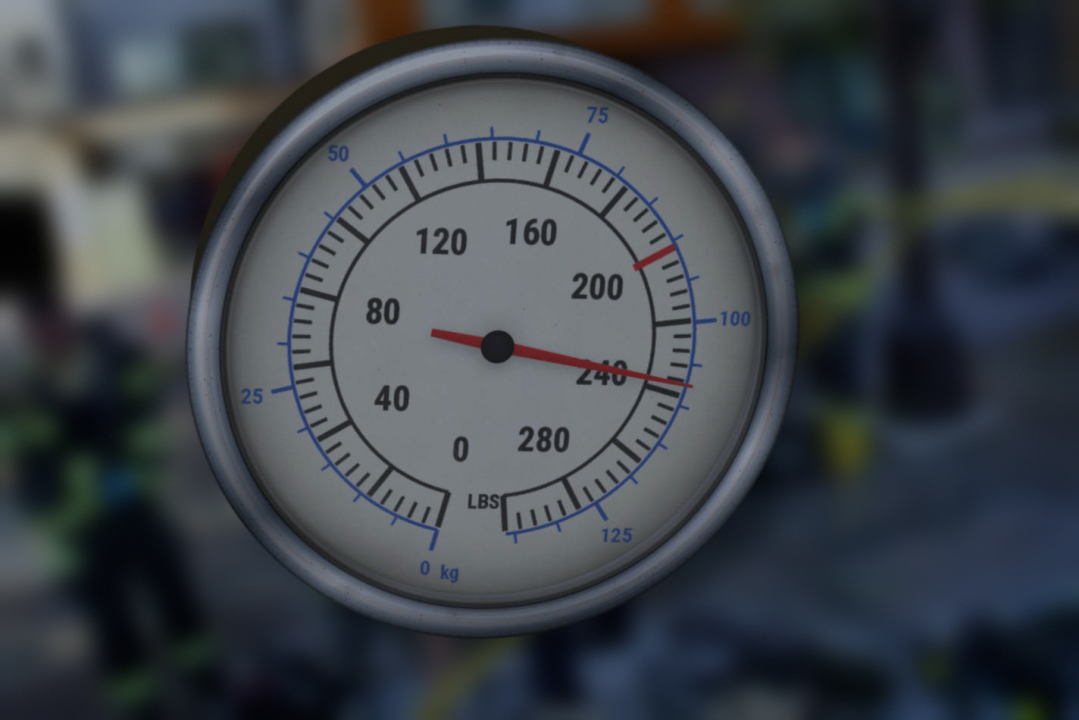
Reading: **236** lb
